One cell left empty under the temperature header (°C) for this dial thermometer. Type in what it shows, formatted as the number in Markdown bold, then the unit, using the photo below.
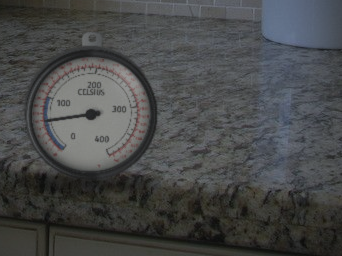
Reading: **60** °C
